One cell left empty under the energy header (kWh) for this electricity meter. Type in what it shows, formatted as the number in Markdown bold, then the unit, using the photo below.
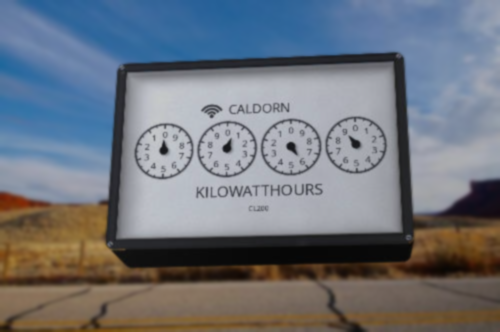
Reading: **59** kWh
